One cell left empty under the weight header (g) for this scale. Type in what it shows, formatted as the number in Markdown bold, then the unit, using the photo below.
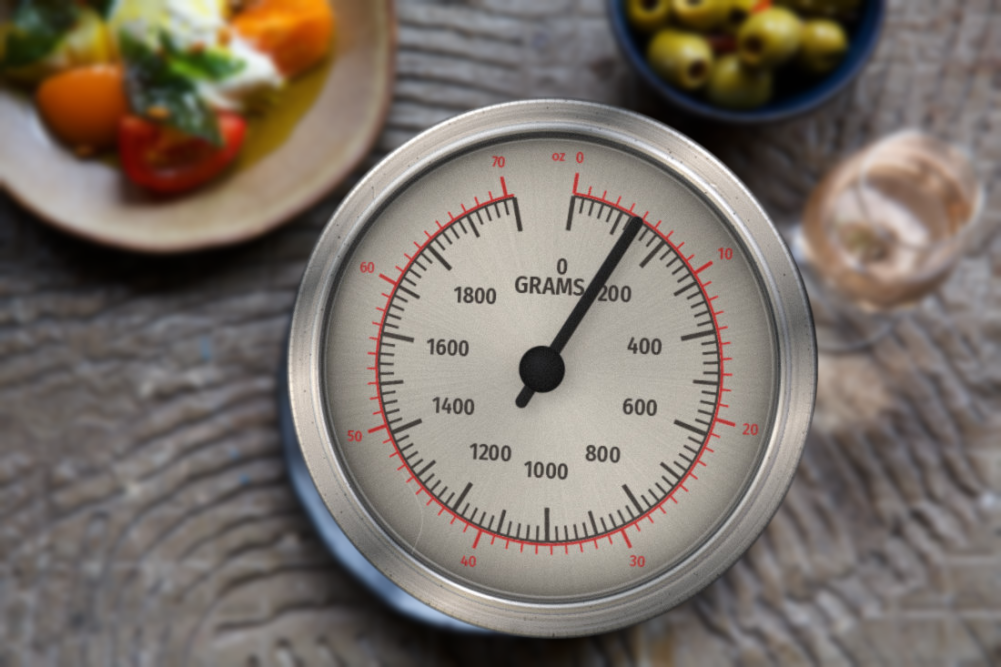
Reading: **140** g
